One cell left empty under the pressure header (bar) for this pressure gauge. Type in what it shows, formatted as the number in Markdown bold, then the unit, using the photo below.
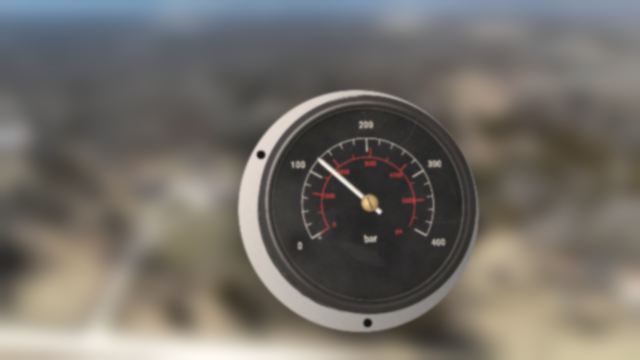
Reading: **120** bar
